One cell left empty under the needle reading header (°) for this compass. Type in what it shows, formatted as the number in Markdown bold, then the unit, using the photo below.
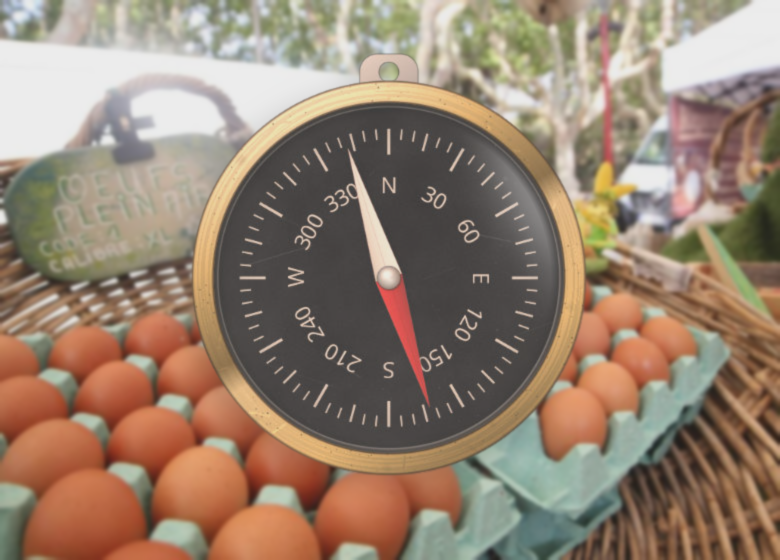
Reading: **162.5** °
